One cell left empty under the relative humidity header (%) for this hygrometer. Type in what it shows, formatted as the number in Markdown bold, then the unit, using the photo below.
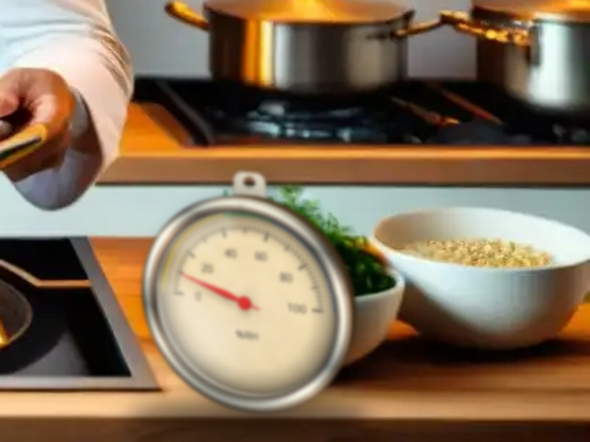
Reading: **10** %
